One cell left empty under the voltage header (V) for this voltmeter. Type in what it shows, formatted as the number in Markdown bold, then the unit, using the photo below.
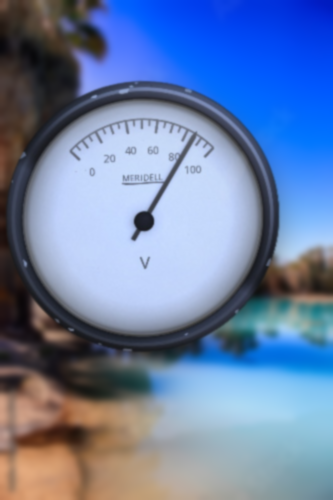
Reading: **85** V
